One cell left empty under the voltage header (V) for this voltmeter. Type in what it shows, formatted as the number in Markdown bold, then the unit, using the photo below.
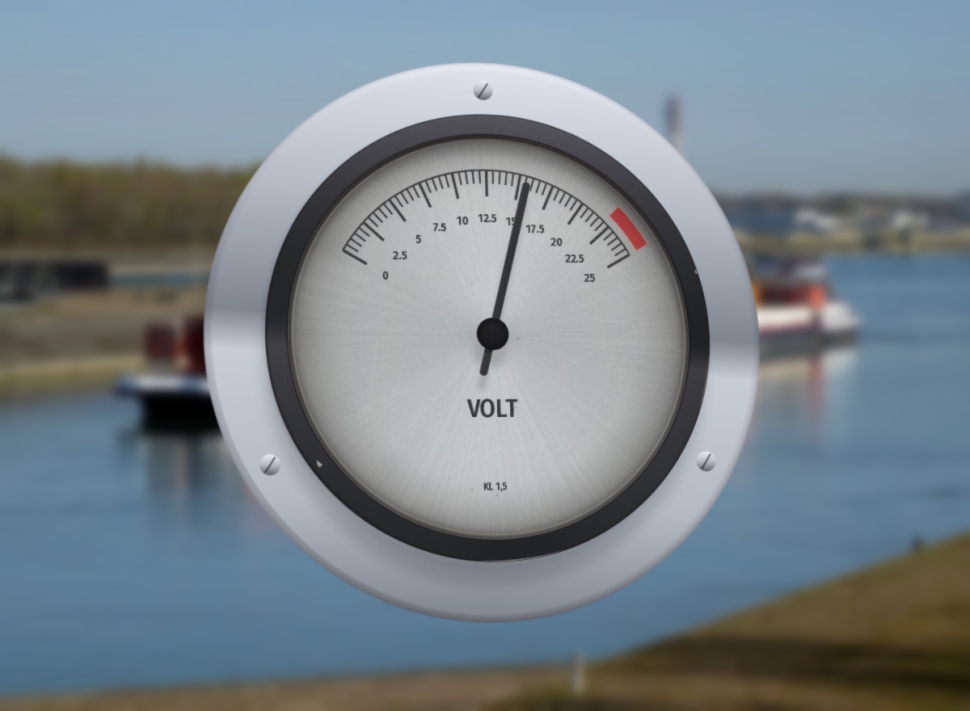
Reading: **15.5** V
